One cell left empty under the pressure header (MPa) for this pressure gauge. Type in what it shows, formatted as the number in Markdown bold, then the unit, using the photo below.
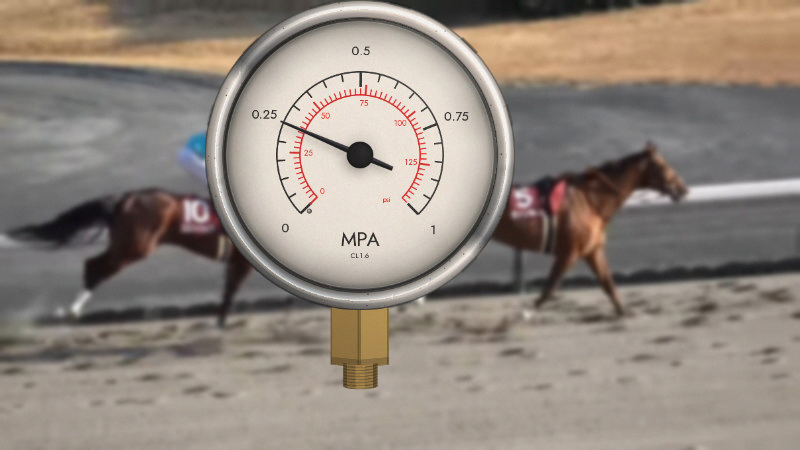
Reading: **0.25** MPa
